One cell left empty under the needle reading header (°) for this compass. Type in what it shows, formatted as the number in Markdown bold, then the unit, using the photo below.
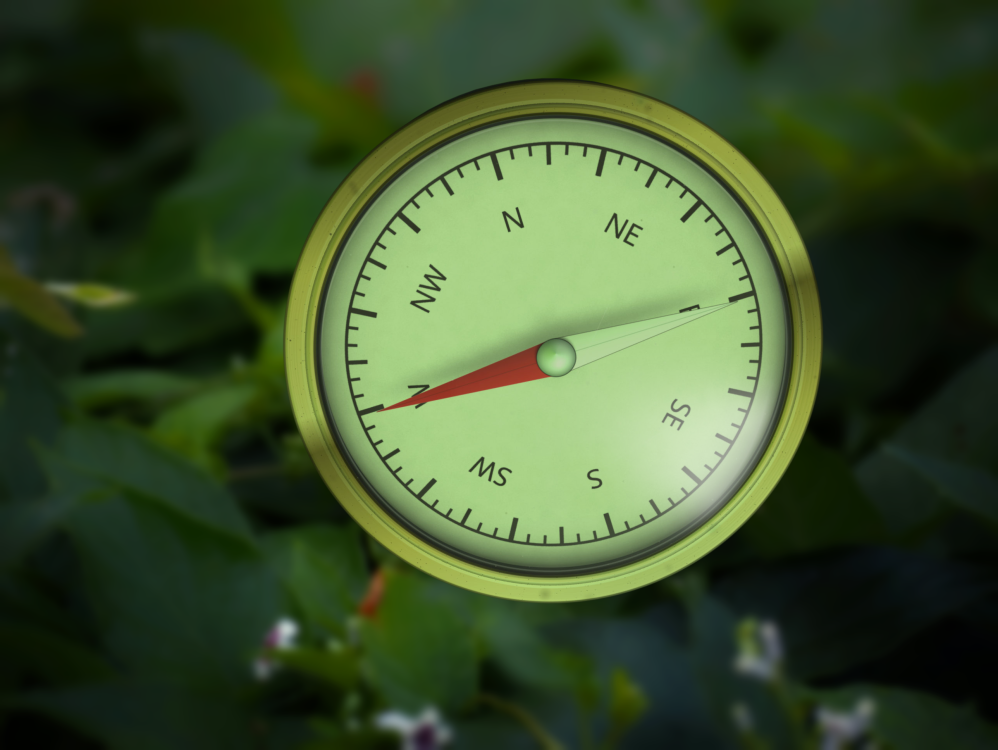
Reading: **270** °
